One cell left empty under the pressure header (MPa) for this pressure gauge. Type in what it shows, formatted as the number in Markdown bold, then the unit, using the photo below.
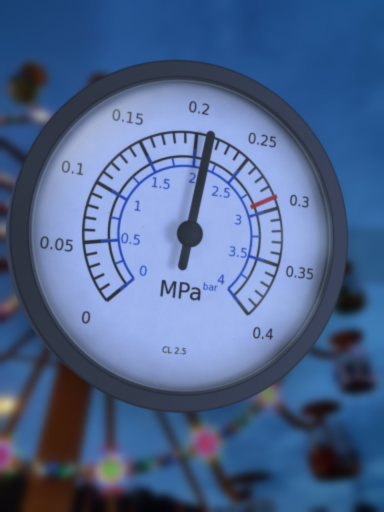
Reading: **0.21** MPa
